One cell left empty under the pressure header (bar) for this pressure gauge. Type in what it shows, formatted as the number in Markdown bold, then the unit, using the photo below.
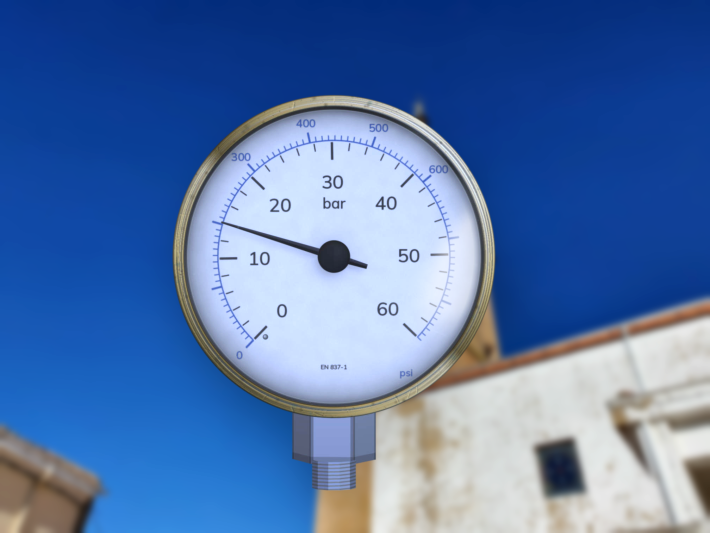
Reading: **14** bar
